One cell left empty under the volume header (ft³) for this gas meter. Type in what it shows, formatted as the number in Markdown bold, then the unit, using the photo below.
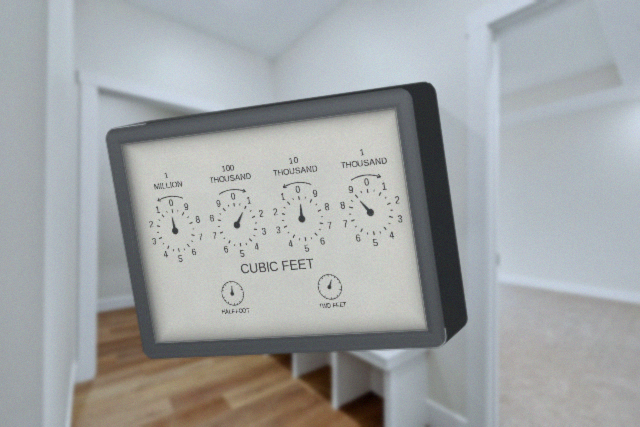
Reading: **9900** ft³
